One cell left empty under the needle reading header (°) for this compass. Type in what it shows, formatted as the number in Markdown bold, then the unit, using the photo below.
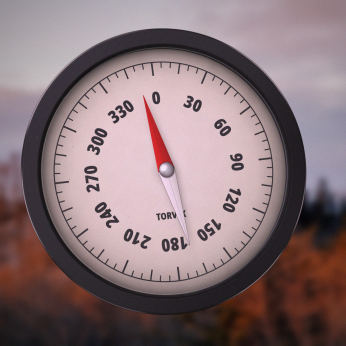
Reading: **350** °
